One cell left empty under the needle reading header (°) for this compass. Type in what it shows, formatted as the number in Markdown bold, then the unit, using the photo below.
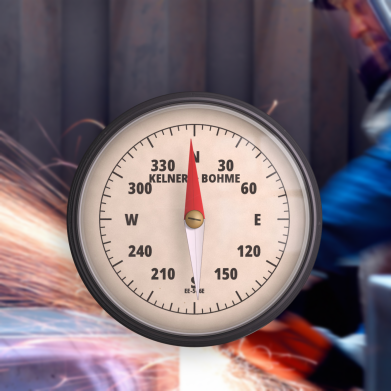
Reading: **357.5** °
